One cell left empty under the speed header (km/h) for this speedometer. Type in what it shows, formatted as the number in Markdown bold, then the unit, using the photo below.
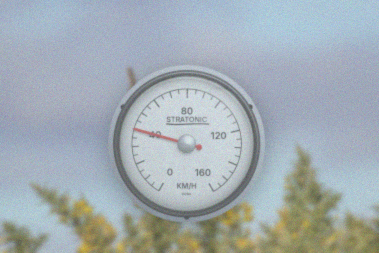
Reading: **40** km/h
